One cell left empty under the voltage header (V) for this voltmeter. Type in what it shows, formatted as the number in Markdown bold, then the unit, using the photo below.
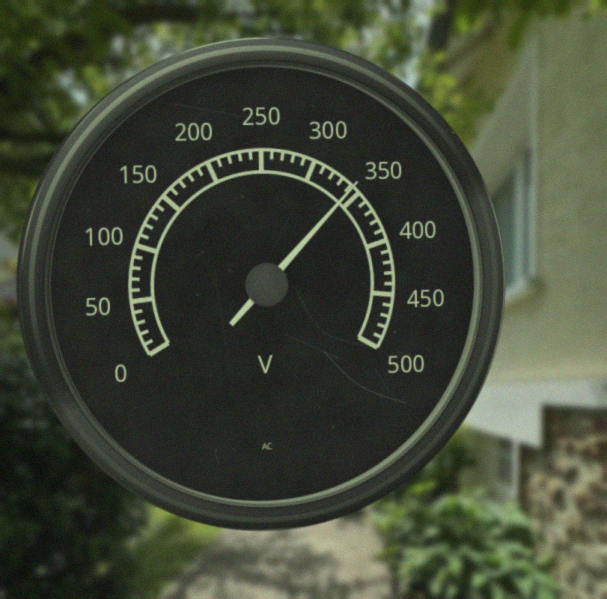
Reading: **340** V
